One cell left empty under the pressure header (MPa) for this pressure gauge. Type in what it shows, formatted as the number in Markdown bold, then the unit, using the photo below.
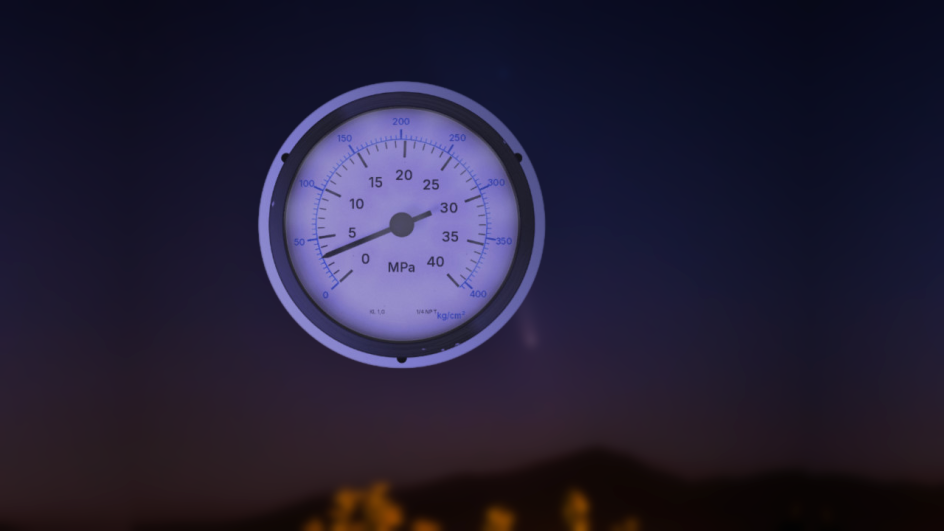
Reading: **3** MPa
